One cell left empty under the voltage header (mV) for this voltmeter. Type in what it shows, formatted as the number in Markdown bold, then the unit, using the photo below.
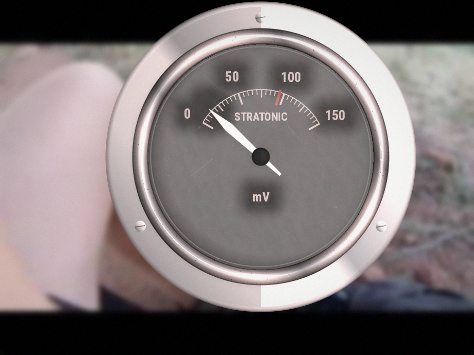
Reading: **15** mV
